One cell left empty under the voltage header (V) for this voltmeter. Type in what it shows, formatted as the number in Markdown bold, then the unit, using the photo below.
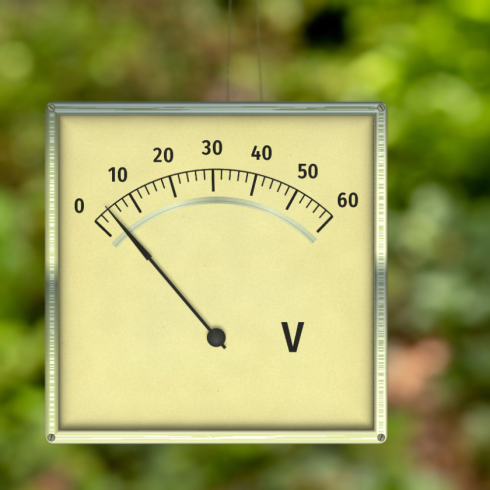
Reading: **4** V
